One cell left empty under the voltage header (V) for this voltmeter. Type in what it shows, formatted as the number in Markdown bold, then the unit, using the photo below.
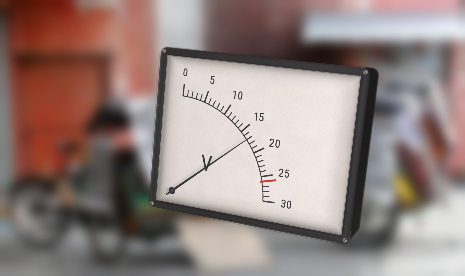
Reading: **17** V
